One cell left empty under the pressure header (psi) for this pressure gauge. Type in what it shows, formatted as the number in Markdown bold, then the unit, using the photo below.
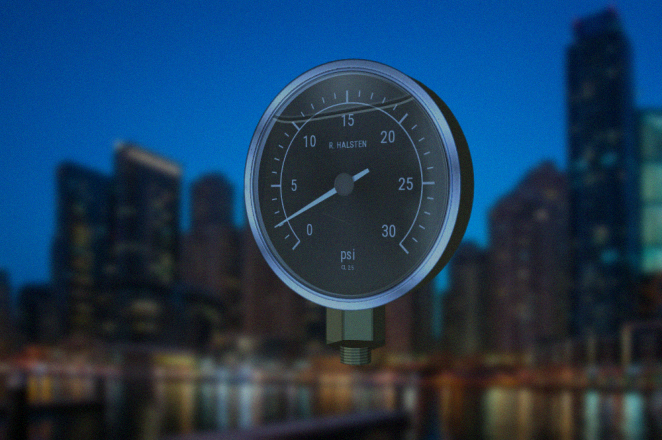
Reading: **2** psi
